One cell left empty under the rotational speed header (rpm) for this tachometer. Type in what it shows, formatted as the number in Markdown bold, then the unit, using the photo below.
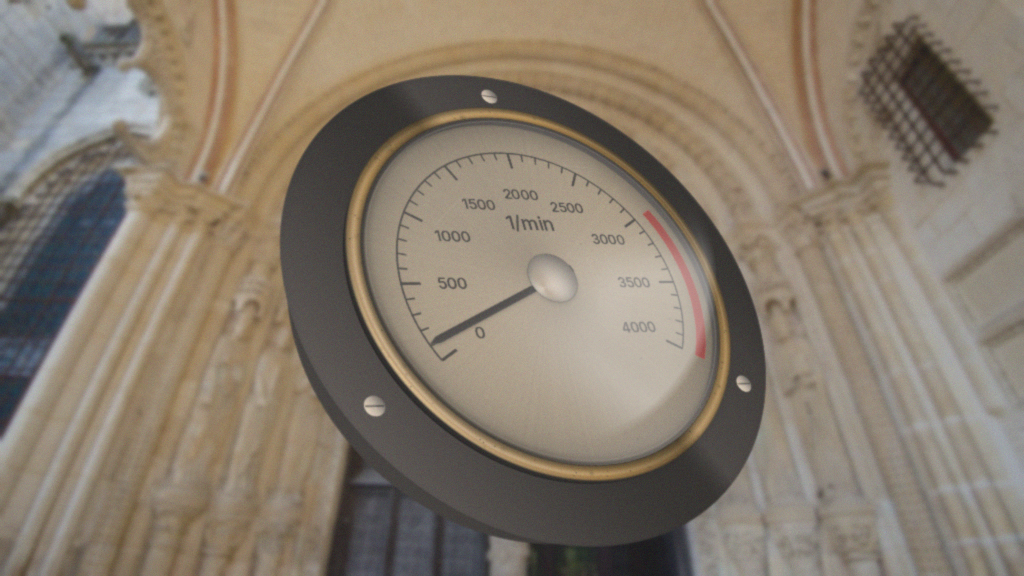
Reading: **100** rpm
